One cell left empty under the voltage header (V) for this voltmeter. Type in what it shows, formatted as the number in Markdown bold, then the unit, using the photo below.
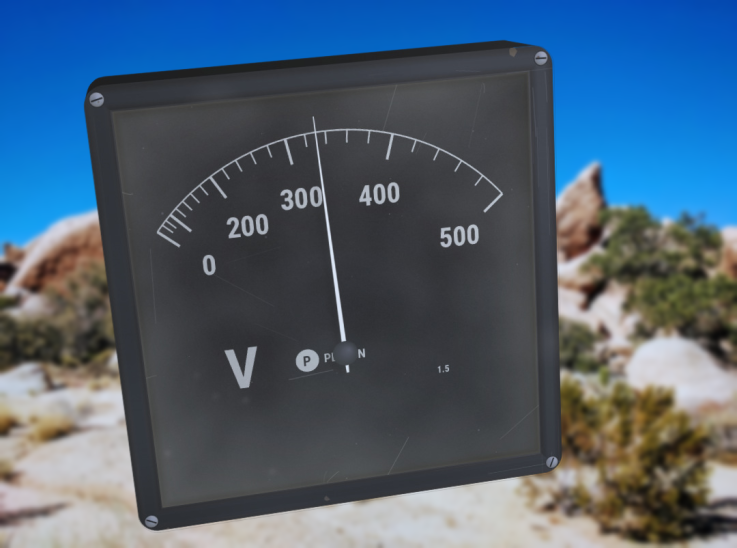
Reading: **330** V
